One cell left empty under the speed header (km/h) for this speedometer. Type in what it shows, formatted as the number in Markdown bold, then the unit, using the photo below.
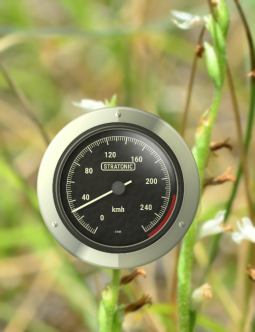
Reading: **30** km/h
